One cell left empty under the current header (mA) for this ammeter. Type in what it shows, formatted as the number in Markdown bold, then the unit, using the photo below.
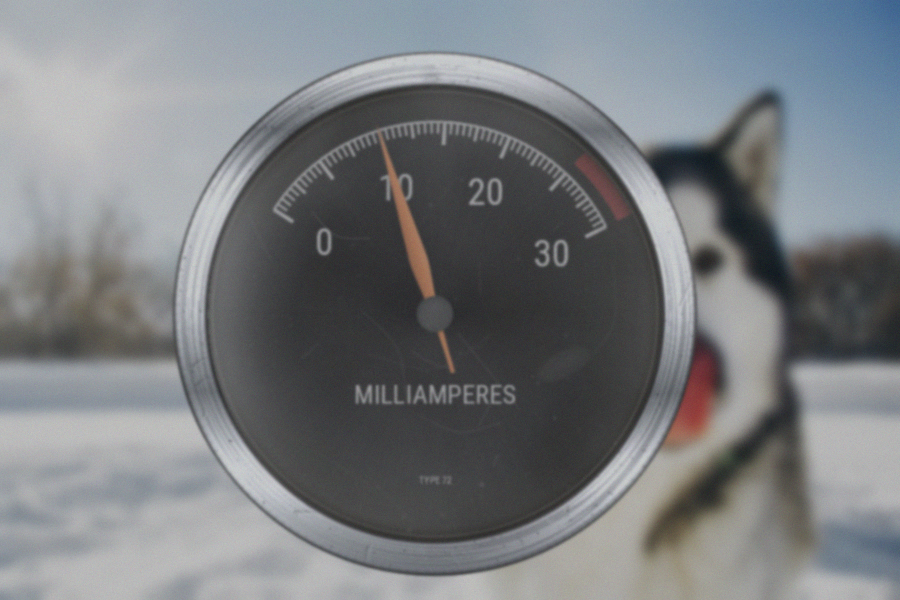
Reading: **10** mA
